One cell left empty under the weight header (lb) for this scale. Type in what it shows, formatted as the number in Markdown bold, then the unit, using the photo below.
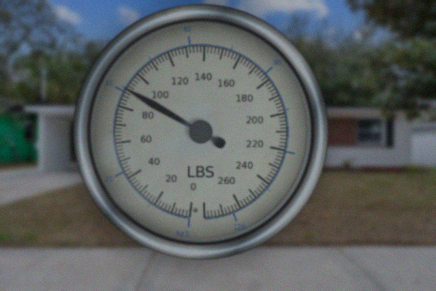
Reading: **90** lb
